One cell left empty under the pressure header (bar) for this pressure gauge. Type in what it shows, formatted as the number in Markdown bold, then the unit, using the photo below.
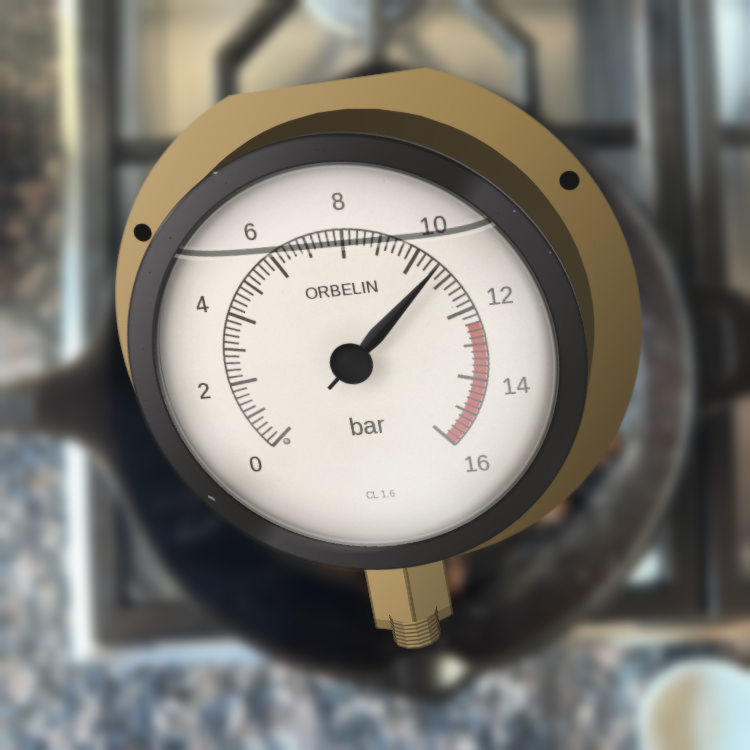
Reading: **10.6** bar
